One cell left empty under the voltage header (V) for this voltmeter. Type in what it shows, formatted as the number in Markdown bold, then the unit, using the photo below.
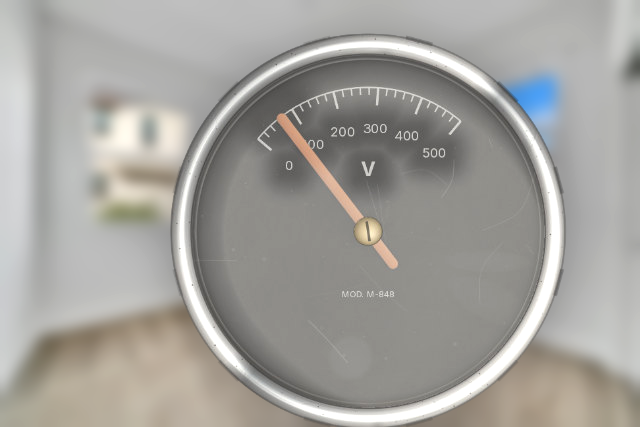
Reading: **70** V
